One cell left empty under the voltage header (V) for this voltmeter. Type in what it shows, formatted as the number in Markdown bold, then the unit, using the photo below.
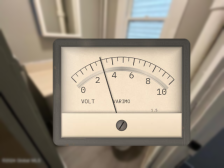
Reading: **3** V
